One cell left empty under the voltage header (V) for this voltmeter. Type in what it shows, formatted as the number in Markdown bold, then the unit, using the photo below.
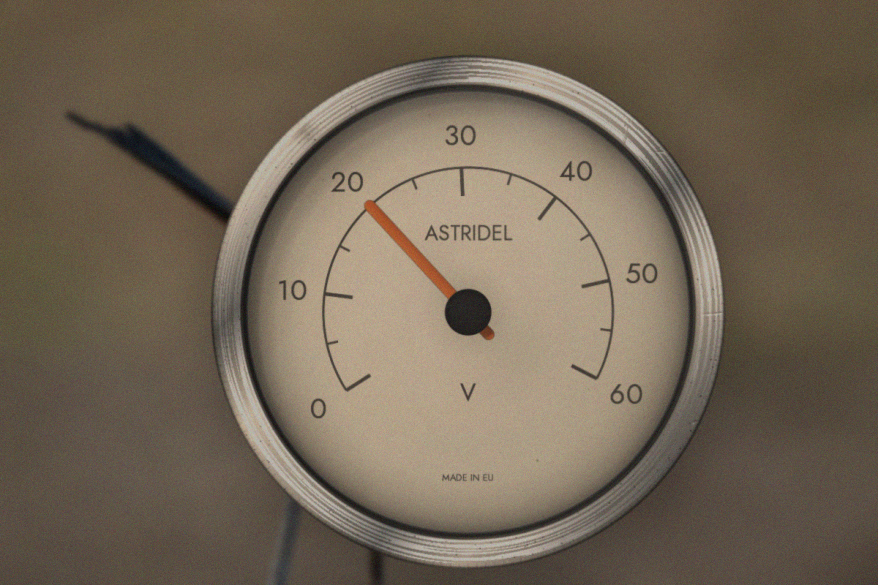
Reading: **20** V
